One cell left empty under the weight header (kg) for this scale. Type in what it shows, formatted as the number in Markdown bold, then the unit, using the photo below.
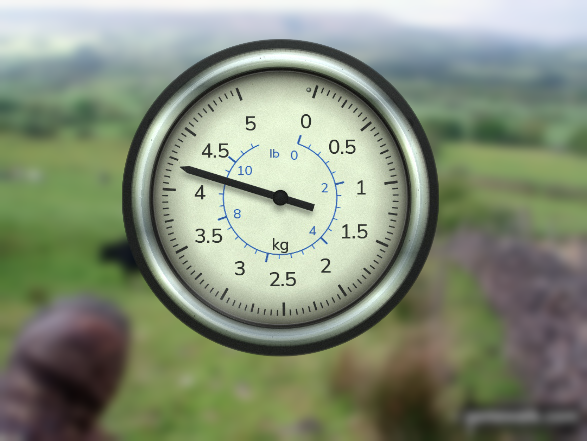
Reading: **4.2** kg
